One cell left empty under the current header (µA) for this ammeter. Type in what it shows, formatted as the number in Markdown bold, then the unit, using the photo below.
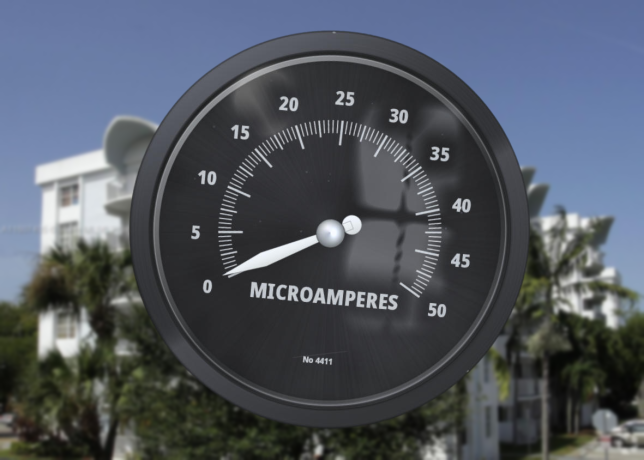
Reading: **0.5** µA
